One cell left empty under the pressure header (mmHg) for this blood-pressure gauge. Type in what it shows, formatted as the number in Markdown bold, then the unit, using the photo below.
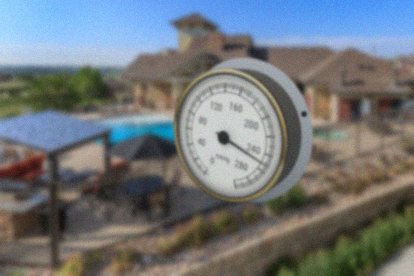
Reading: **250** mmHg
